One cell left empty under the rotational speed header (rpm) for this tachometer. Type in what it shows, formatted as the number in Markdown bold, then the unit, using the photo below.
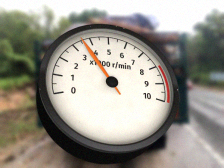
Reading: **3500** rpm
